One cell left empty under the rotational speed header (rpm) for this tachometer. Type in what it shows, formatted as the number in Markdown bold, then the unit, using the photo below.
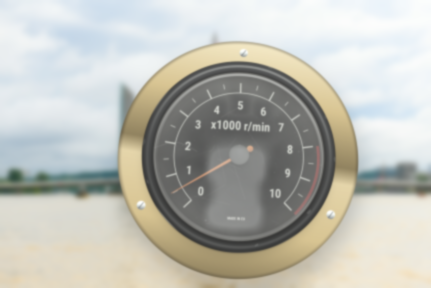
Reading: **500** rpm
